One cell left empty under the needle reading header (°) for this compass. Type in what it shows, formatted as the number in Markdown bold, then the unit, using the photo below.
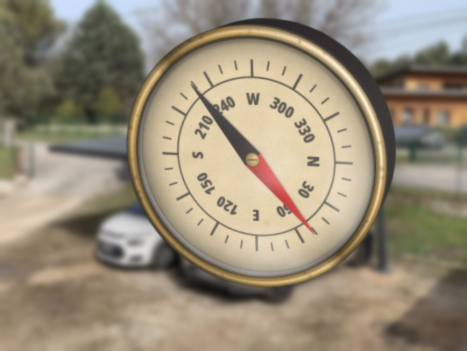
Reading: **50** °
